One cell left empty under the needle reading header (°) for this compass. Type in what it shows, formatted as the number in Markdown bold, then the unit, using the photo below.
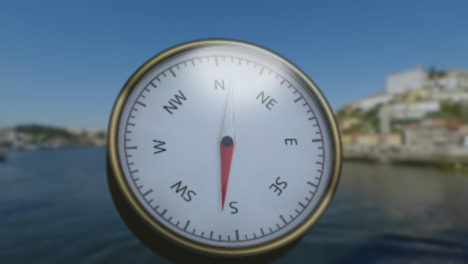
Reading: **190** °
